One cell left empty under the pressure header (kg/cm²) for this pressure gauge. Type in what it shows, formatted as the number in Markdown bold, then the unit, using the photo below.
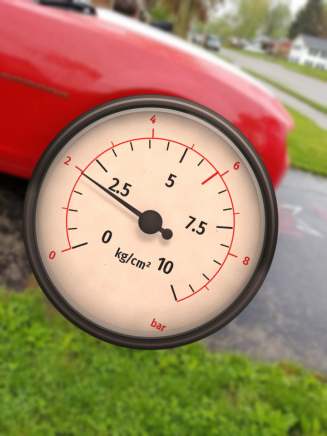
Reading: **2** kg/cm²
